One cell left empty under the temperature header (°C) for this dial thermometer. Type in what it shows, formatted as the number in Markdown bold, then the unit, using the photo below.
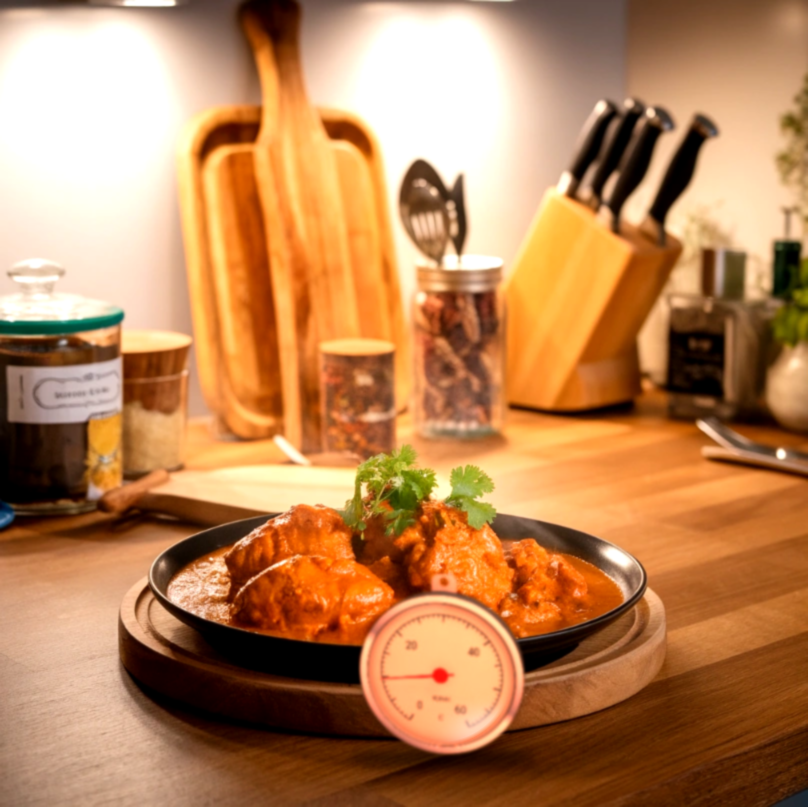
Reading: **10** °C
